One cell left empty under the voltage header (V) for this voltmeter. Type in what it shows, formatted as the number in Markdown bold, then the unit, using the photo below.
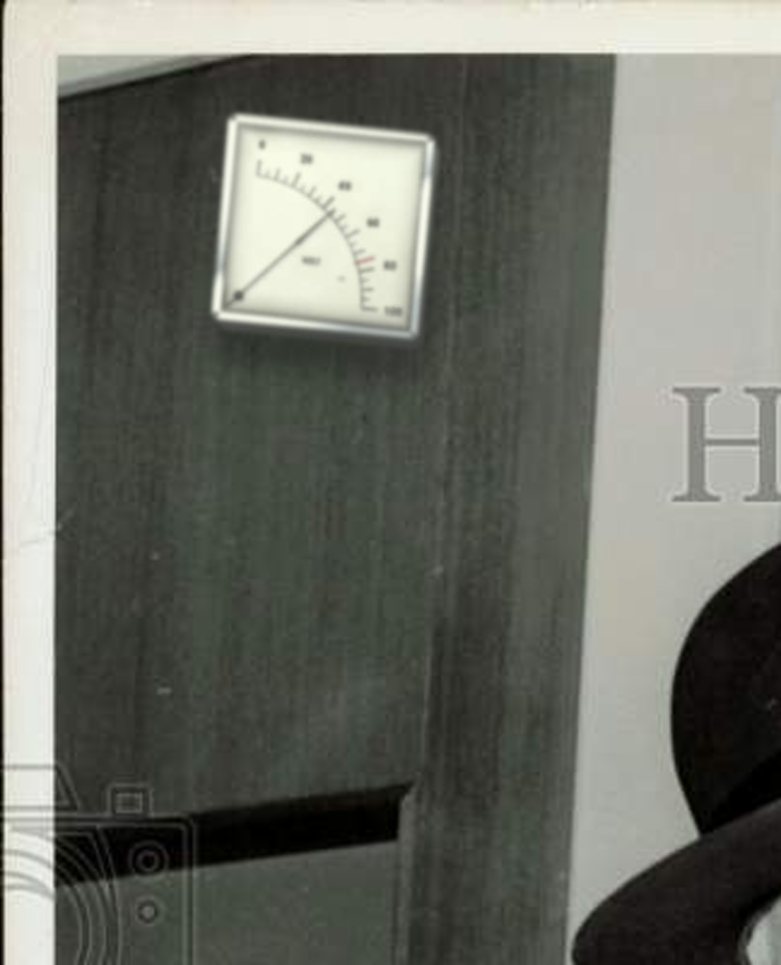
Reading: **45** V
